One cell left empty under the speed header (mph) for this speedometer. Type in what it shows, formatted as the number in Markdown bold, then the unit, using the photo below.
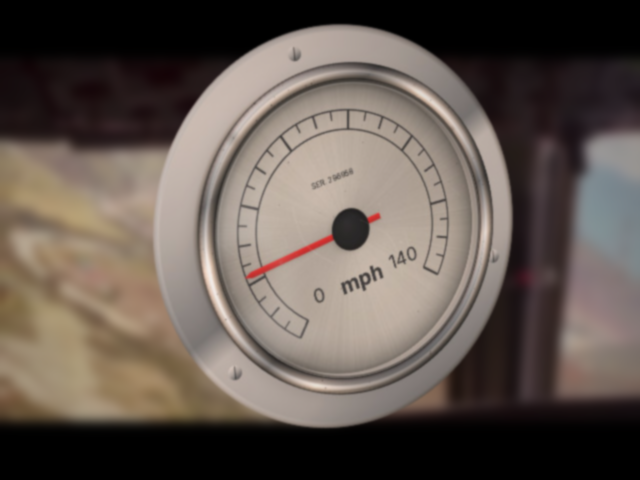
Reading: **22.5** mph
